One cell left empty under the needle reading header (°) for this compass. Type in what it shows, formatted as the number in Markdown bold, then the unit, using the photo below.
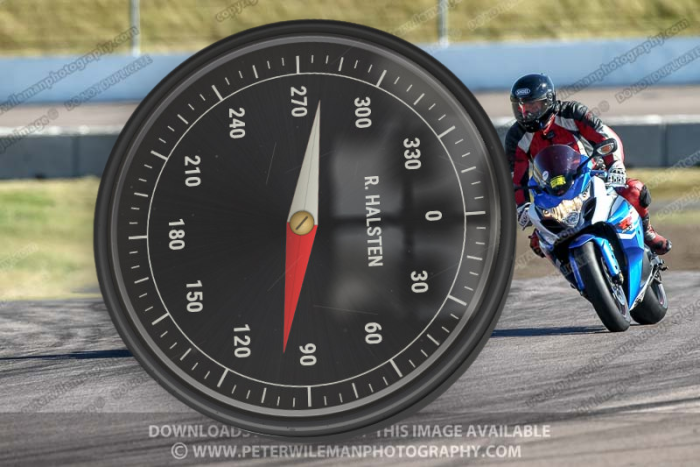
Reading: **100** °
